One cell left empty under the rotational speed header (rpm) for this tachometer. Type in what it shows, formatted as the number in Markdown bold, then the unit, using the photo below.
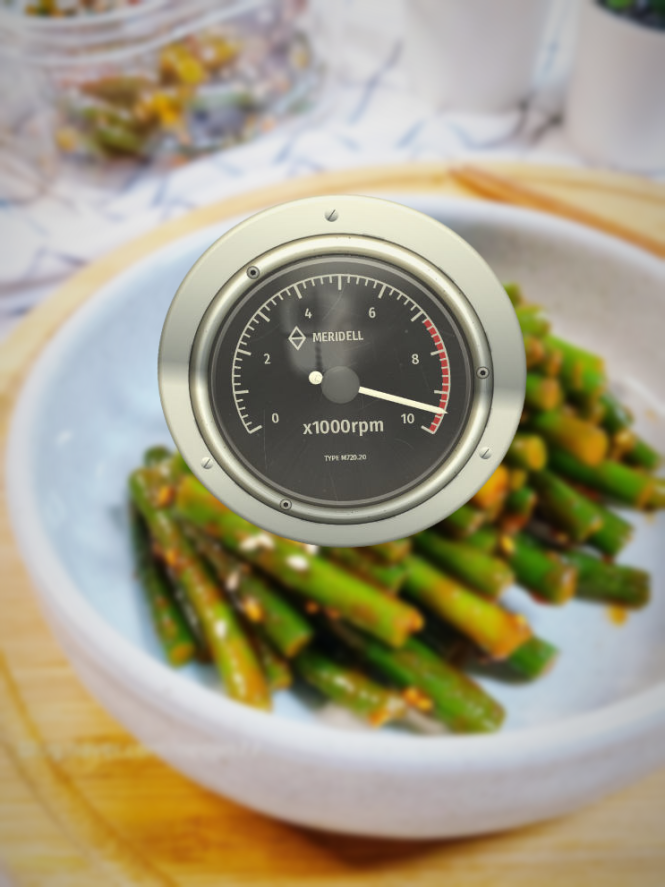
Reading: **9400** rpm
